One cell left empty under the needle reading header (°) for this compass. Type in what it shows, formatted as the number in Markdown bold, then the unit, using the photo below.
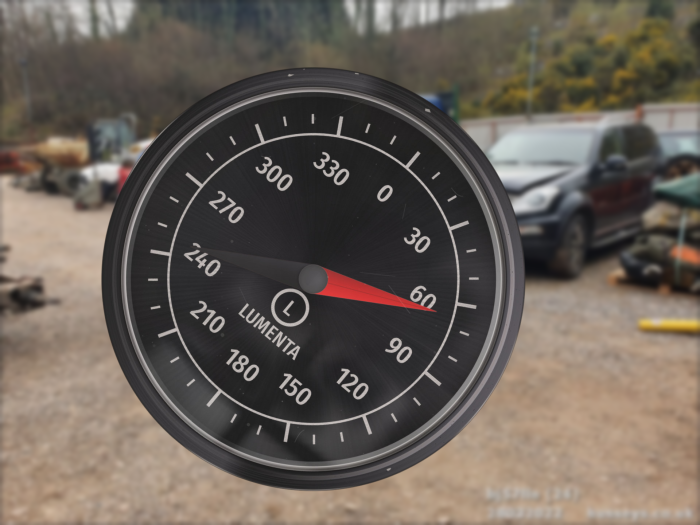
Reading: **65** °
